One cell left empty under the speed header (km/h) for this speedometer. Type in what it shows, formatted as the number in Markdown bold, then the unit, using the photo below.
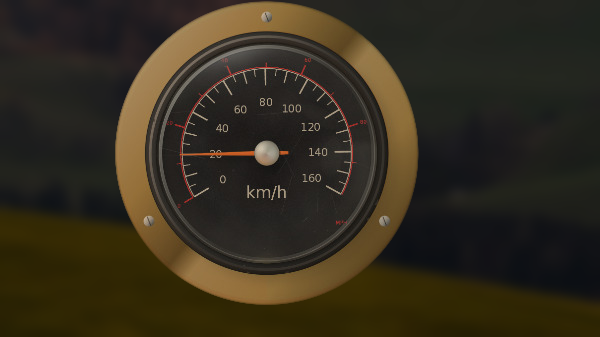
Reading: **20** km/h
